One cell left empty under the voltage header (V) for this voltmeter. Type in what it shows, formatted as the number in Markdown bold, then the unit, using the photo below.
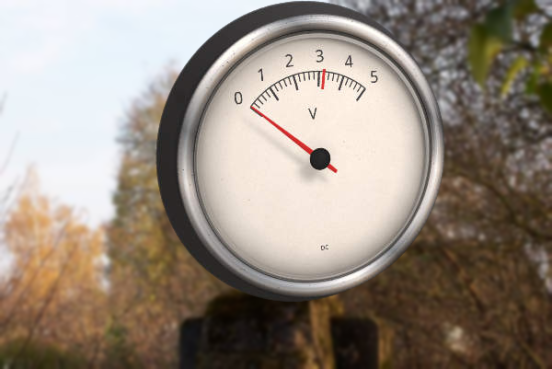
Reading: **0** V
